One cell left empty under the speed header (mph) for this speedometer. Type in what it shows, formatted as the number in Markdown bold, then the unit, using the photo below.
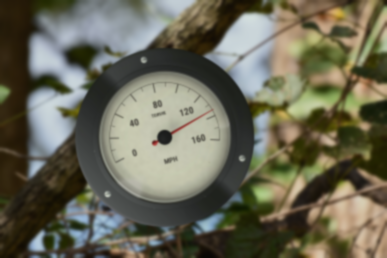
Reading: **135** mph
